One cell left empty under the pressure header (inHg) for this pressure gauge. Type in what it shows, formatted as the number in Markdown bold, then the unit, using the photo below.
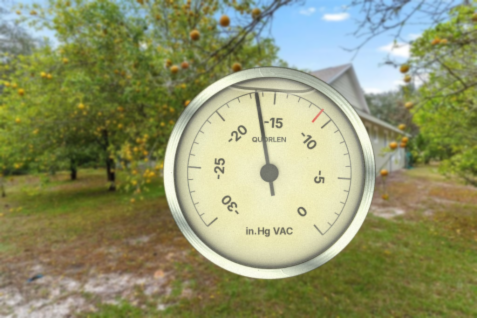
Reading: **-16.5** inHg
